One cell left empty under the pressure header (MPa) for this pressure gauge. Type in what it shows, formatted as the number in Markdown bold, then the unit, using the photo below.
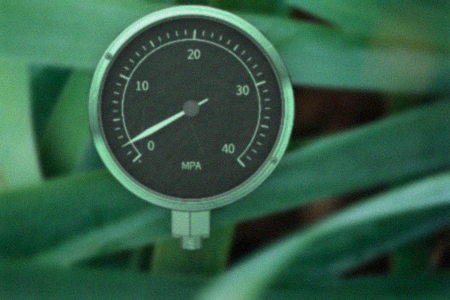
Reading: **2** MPa
